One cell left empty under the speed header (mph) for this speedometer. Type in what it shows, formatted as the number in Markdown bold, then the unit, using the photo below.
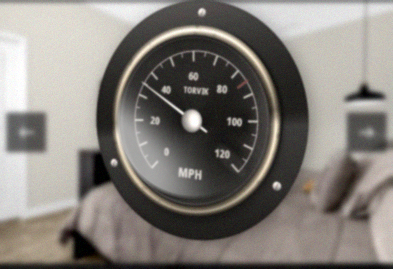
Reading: **35** mph
